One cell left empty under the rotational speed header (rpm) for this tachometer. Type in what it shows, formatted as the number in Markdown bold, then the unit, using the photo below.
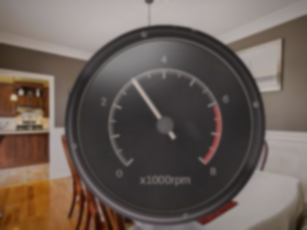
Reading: **3000** rpm
